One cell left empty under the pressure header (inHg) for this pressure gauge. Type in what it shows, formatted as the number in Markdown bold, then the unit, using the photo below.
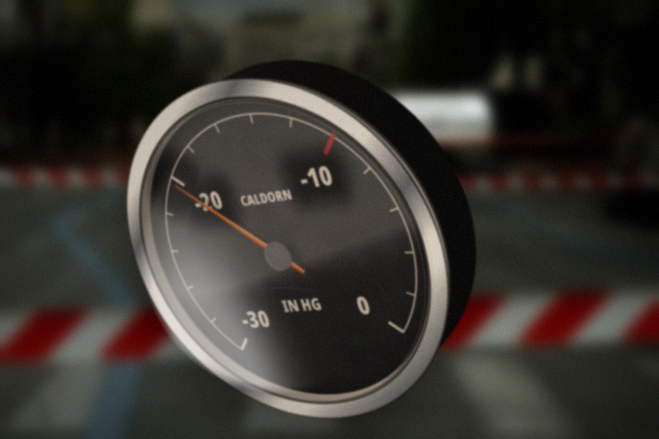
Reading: **-20** inHg
